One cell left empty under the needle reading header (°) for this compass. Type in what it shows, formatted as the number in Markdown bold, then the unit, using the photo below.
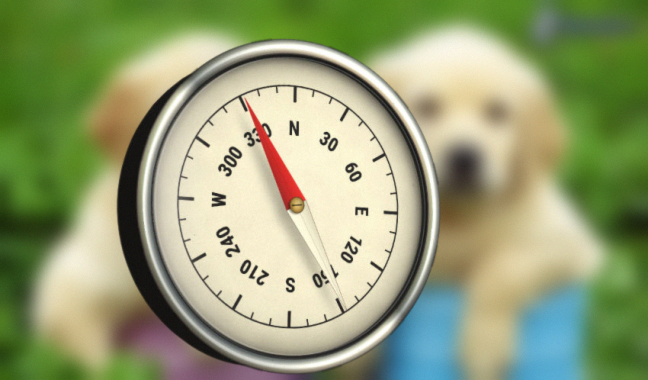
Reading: **330** °
